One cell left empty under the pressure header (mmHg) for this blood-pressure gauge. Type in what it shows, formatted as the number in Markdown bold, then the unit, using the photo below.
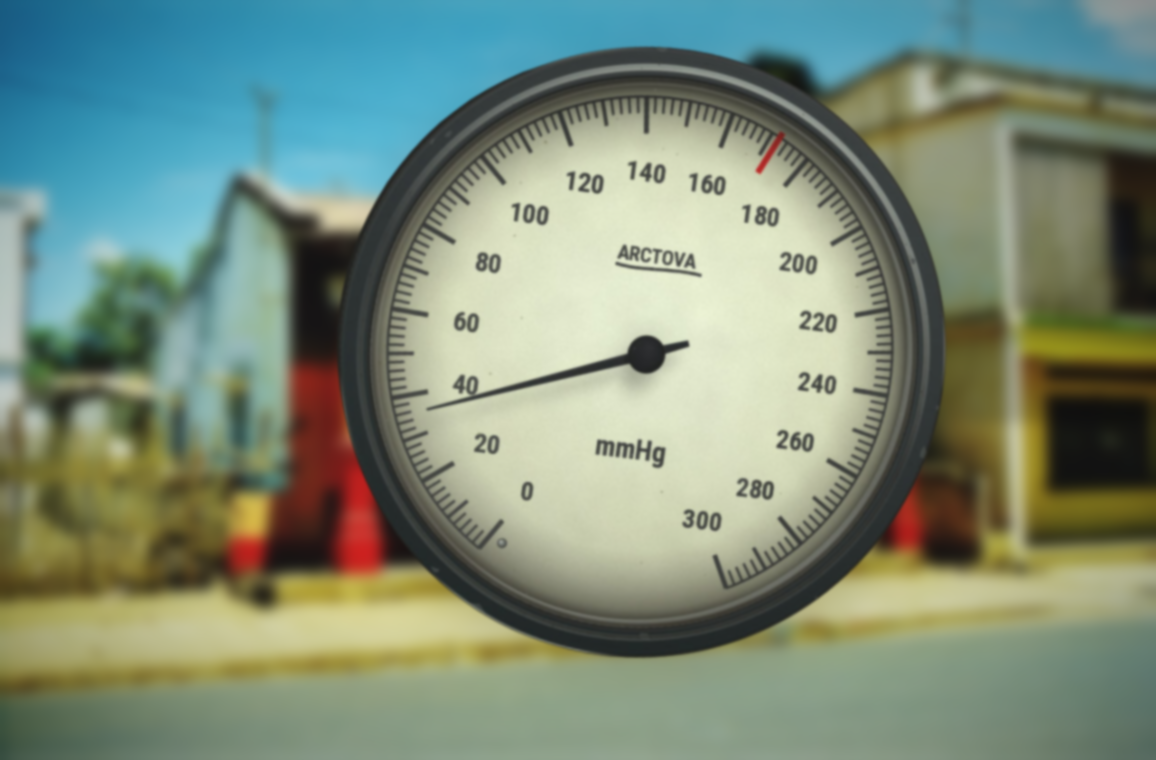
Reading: **36** mmHg
